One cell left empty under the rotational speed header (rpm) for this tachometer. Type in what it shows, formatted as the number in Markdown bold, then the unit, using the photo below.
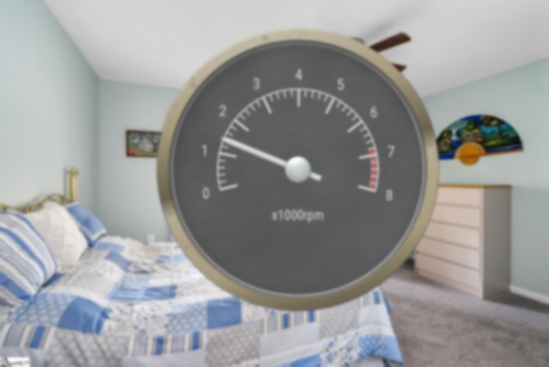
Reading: **1400** rpm
